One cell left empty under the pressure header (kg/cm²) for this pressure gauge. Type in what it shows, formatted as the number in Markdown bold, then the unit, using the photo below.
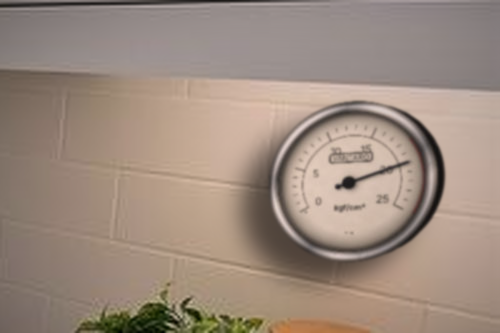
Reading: **20** kg/cm²
